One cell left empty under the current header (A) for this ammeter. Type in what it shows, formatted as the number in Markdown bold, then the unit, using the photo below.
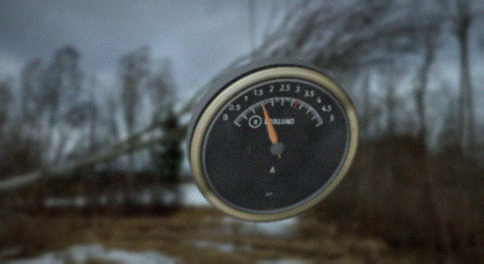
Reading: **1.5** A
